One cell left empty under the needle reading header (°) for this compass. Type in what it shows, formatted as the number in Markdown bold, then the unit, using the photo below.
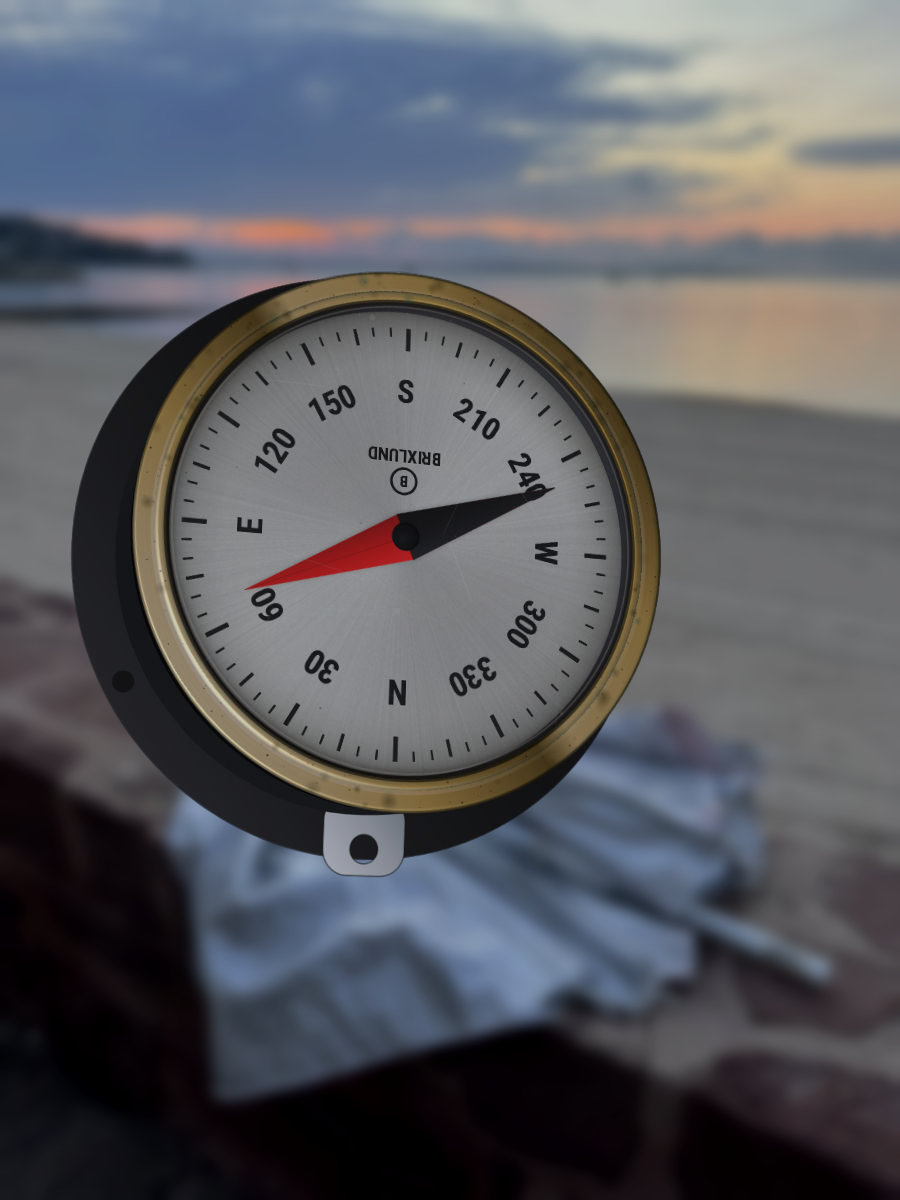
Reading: **67.5** °
